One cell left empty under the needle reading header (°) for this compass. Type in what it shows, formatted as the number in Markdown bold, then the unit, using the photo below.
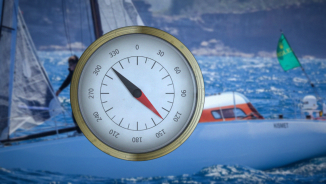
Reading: **135** °
